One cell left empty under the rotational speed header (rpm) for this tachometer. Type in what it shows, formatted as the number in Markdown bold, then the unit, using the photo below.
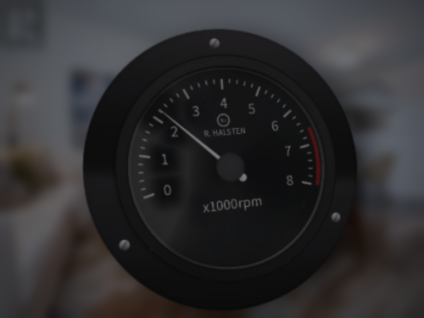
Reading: **2200** rpm
